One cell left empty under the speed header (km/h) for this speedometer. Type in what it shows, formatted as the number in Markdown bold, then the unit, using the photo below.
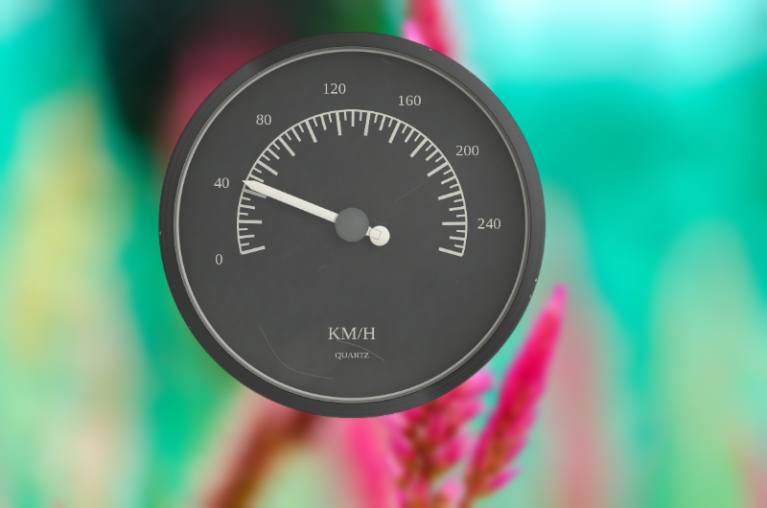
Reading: **45** km/h
